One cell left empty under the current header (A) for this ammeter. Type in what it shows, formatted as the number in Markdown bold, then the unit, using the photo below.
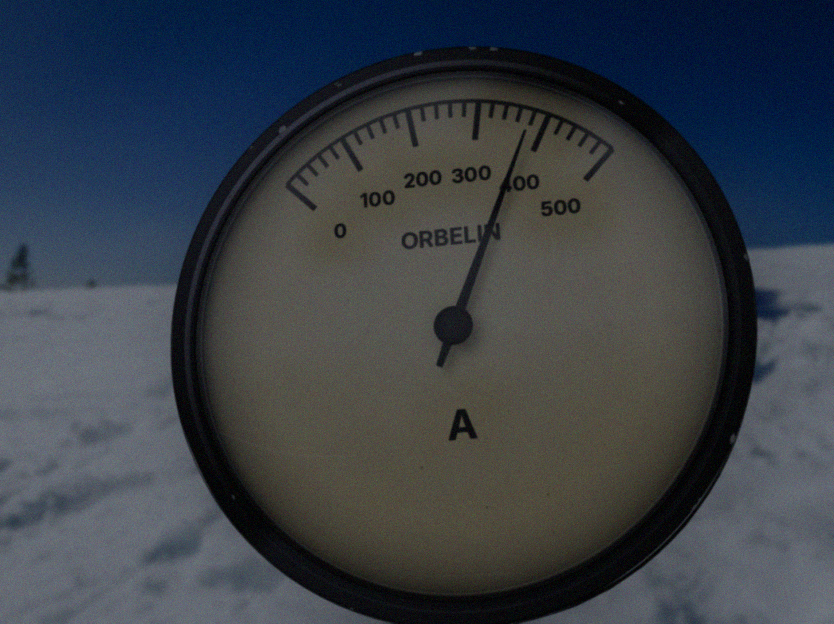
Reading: **380** A
